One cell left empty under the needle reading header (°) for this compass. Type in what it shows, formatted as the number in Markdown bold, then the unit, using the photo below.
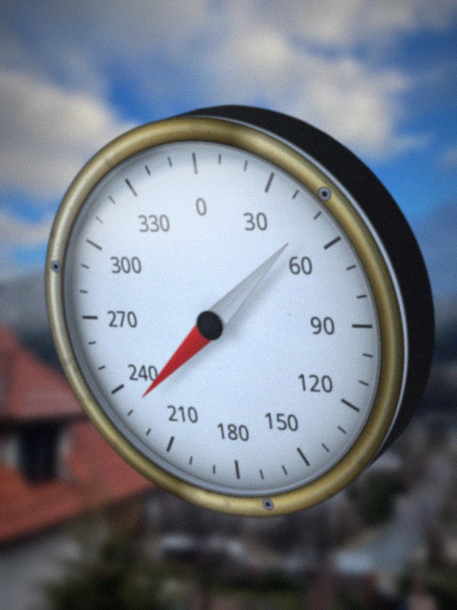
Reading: **230** °
